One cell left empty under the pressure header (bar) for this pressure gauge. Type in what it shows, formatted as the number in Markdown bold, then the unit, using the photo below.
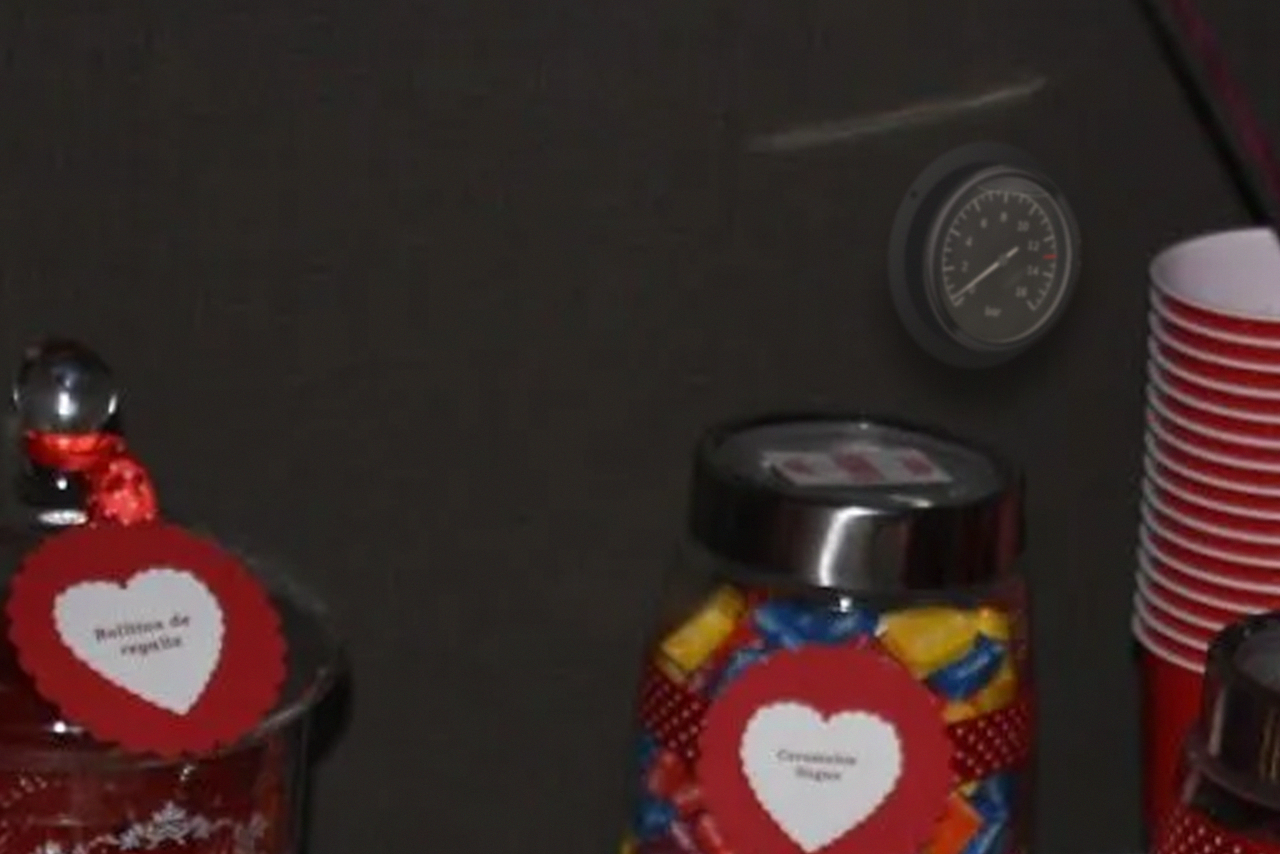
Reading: **0.5** bar
